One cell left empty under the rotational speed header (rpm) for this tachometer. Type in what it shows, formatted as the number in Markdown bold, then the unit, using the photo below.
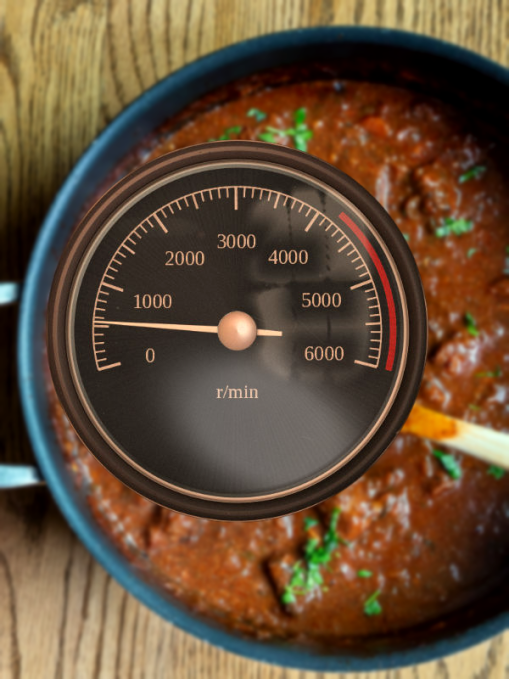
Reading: **550** rpm
